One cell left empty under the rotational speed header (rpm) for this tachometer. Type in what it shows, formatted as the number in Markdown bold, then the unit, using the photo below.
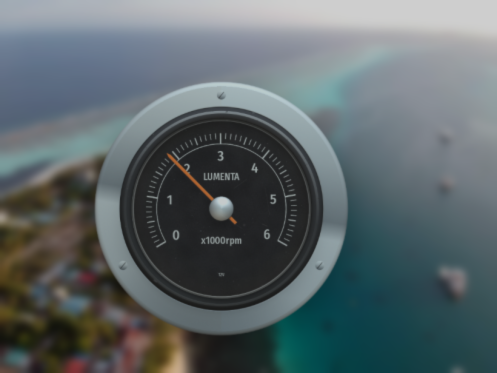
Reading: **1900** rpm
